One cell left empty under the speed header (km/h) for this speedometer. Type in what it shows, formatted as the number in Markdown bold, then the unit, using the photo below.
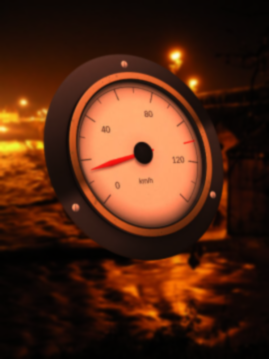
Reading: **15** km/h
